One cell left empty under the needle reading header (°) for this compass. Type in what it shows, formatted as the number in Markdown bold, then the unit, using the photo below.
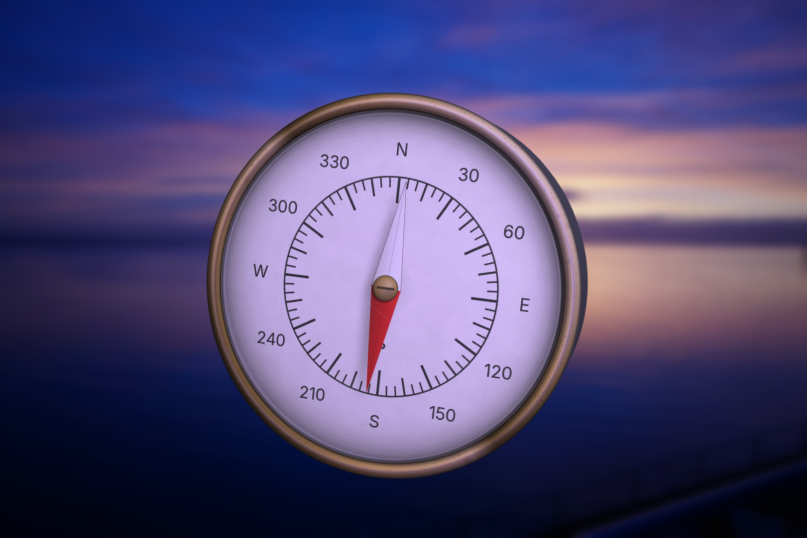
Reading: **185** °
